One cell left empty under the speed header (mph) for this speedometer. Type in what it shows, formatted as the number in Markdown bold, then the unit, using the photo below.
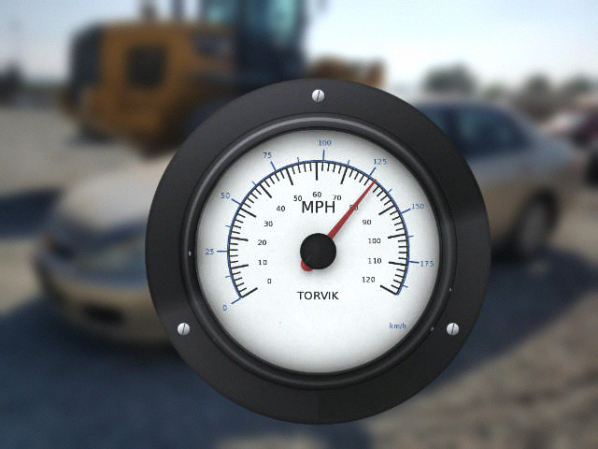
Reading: **80** mph
